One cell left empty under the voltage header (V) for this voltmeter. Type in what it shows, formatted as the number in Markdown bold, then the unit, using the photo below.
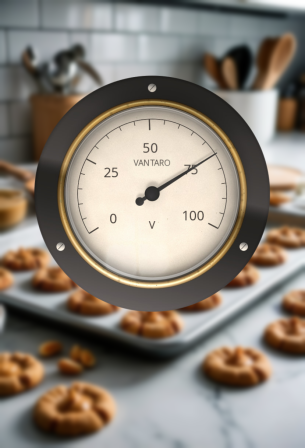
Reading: **75** V
